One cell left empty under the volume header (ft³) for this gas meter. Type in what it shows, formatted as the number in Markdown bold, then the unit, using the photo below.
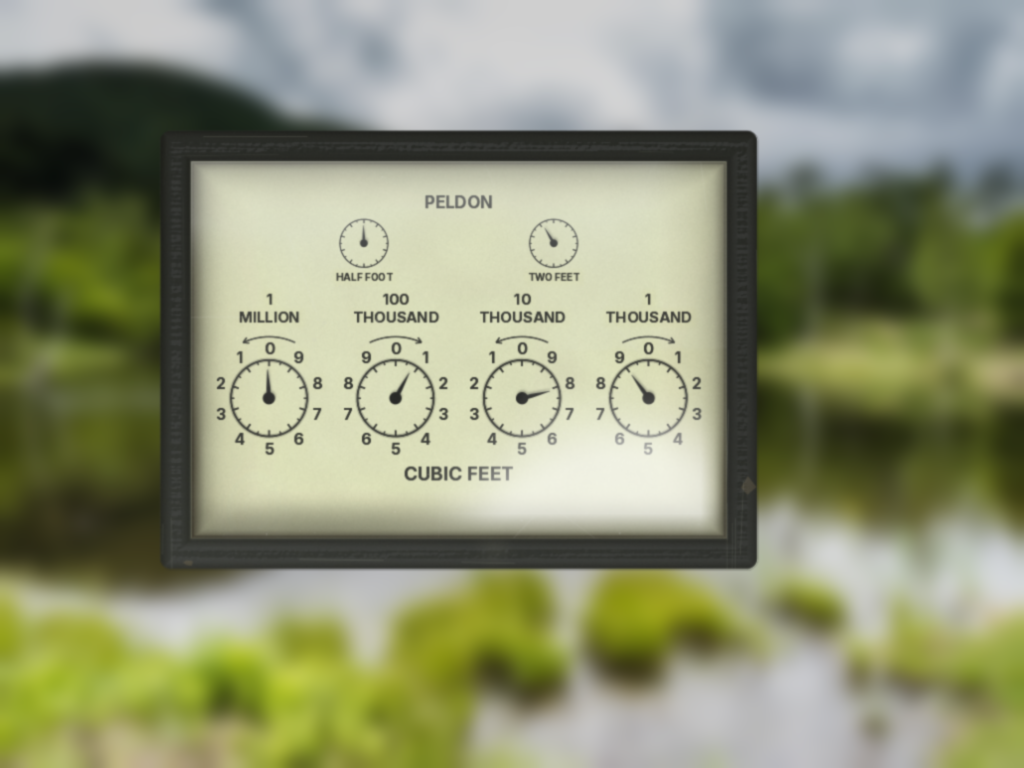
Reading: **7900** ft³
